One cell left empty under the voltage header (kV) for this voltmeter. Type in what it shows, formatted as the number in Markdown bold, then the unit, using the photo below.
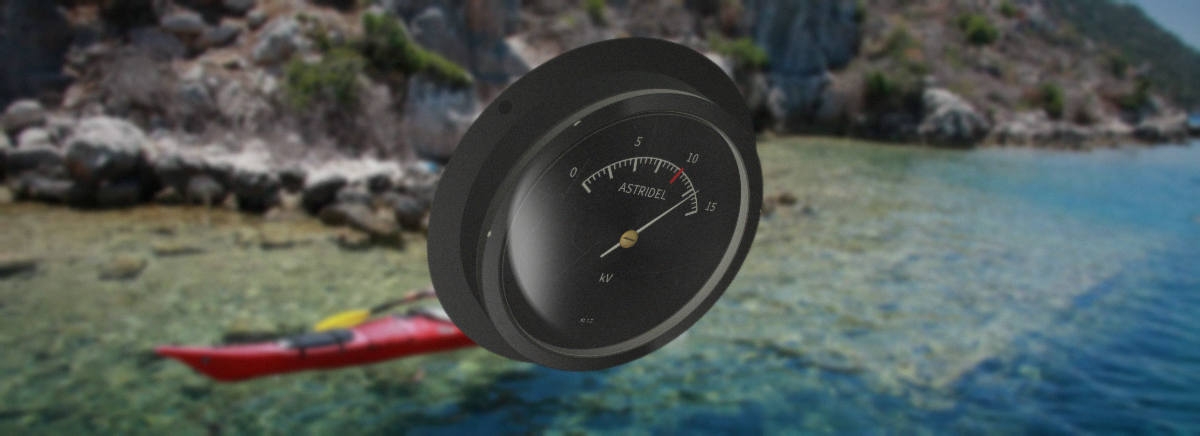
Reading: **12.5** kV
